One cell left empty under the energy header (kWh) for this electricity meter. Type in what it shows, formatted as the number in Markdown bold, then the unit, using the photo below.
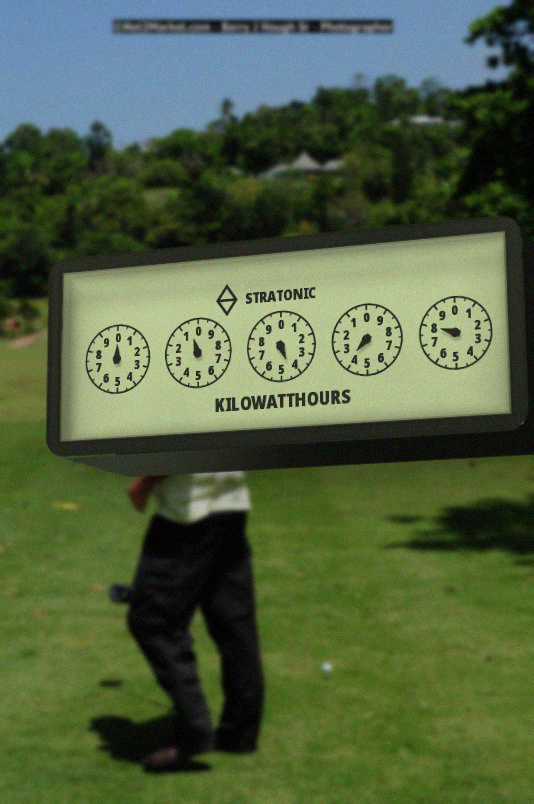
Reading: **438** kWh
